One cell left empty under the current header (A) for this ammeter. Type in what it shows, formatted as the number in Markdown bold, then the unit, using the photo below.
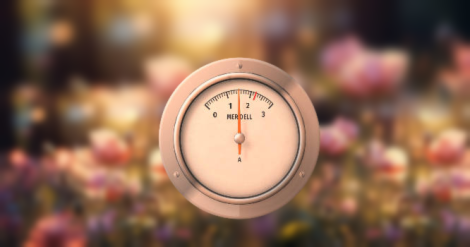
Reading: **1.5** A
